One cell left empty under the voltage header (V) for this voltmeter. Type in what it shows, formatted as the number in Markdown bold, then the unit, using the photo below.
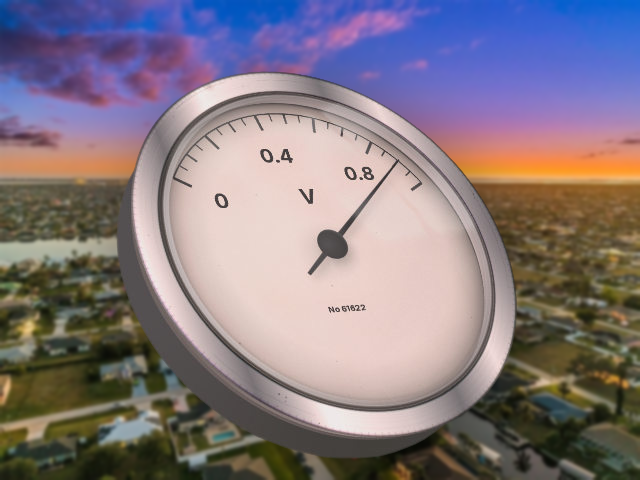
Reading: **0.9** V
